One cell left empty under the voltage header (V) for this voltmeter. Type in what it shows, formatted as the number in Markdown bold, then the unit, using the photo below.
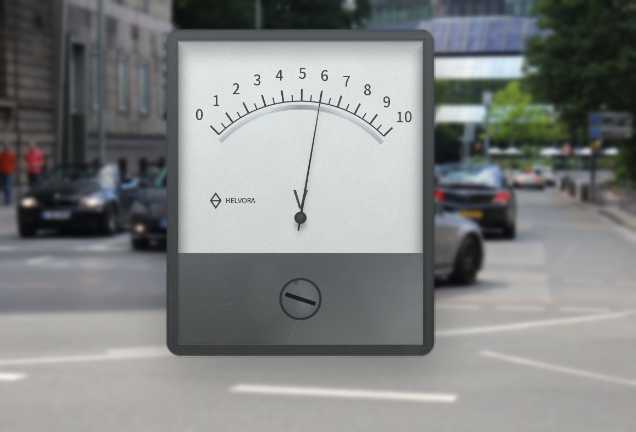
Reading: **6** V
